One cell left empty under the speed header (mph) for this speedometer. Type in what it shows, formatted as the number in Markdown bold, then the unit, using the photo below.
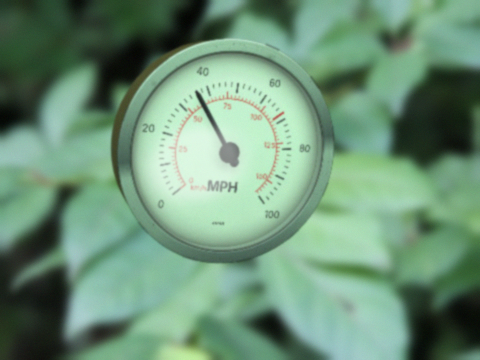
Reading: **36** mph
